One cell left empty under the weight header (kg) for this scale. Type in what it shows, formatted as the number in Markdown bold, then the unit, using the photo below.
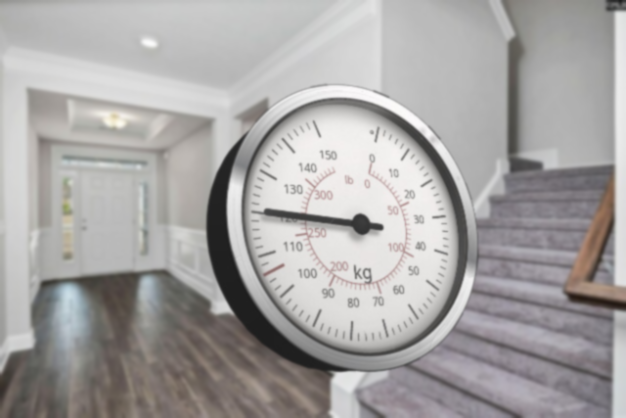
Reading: **120** kg
